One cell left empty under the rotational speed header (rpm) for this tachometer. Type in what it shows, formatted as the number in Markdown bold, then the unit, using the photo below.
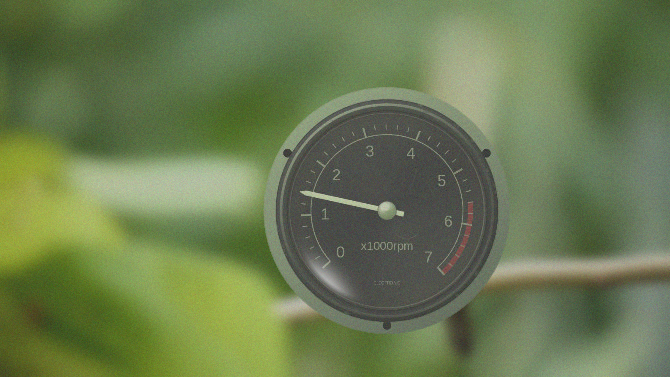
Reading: **1400** rpm
